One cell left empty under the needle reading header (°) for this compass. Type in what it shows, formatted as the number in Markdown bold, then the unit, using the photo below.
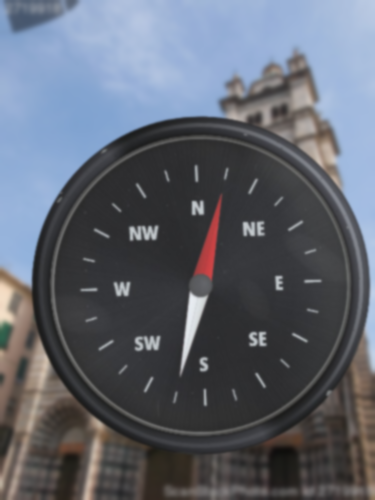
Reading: **15** °
